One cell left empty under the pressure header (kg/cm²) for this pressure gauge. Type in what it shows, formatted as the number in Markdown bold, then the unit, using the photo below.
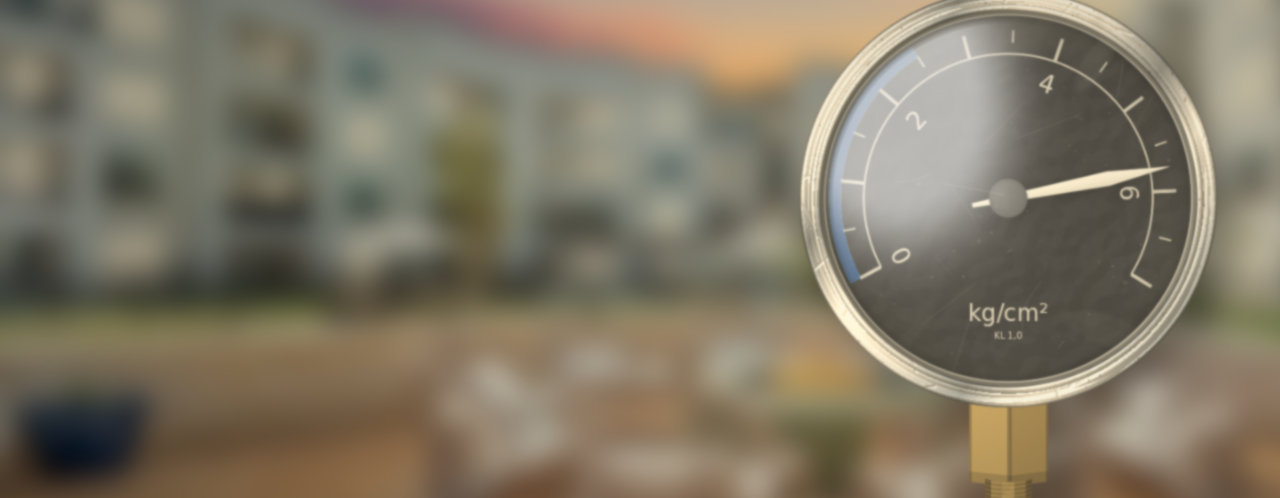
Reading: **5.75** kg/cm²
